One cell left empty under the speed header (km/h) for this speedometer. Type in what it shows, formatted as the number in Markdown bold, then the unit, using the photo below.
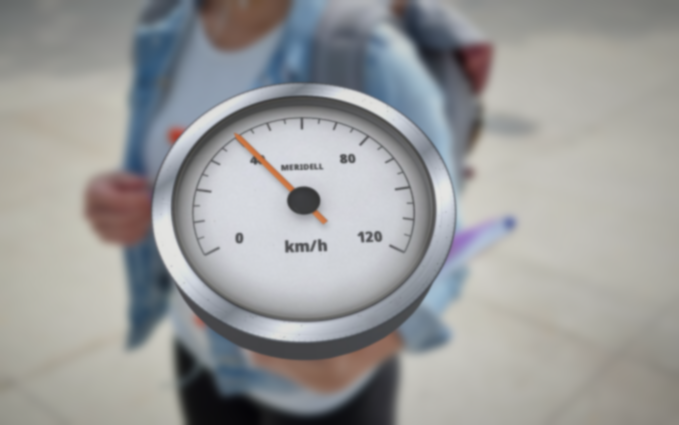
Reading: **40** km/h
